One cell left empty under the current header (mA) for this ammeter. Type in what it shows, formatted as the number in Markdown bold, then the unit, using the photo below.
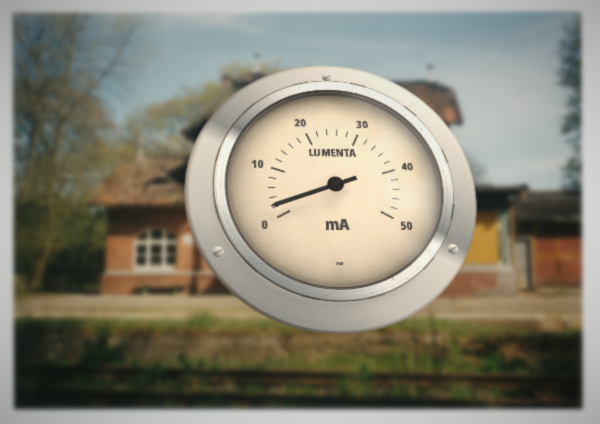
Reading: **2** mA
